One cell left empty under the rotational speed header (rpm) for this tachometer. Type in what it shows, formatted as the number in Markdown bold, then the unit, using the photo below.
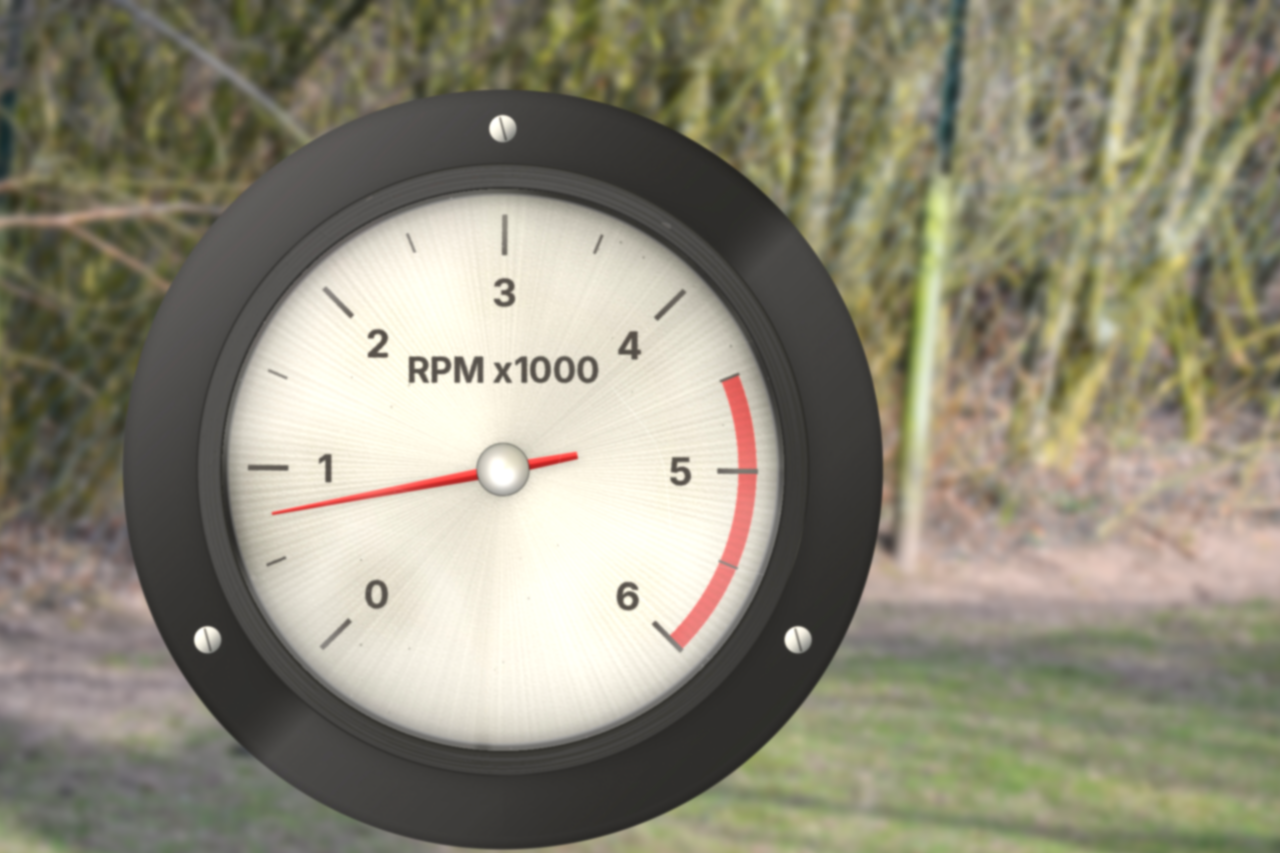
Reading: **750** rpm
